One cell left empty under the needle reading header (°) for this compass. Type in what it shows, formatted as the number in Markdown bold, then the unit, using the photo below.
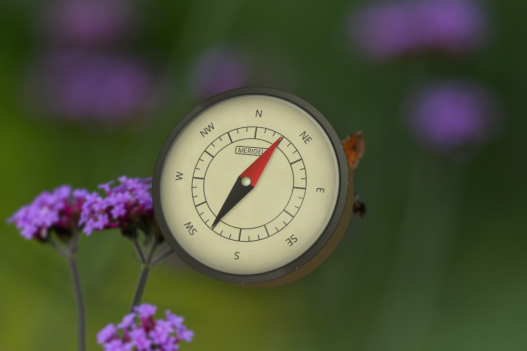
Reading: **30** °
